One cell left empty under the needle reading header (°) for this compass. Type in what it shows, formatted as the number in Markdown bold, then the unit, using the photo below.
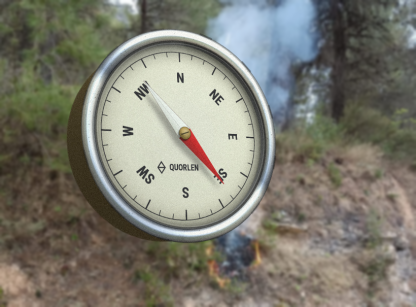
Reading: **140** °
